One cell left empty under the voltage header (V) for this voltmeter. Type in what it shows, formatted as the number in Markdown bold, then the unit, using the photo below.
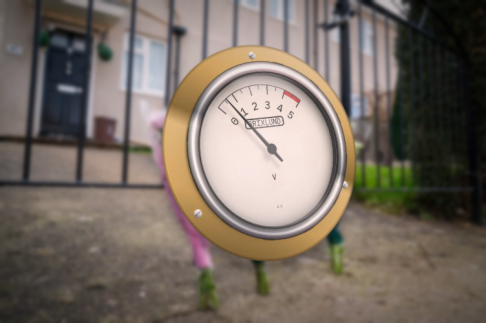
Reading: **0.5** V
